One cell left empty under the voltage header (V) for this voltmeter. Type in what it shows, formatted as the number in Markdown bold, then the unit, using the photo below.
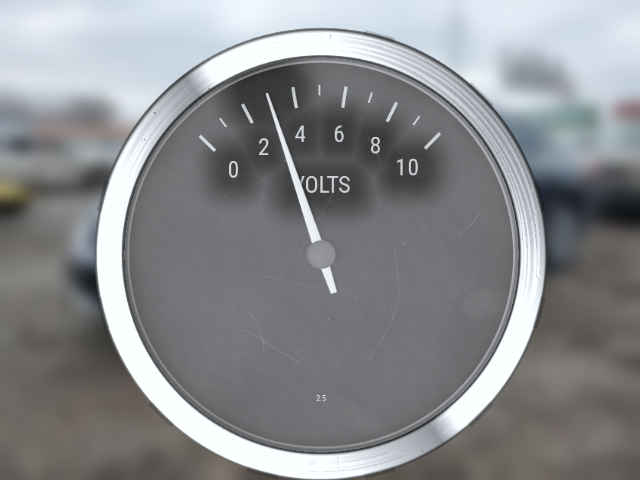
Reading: **3** V
